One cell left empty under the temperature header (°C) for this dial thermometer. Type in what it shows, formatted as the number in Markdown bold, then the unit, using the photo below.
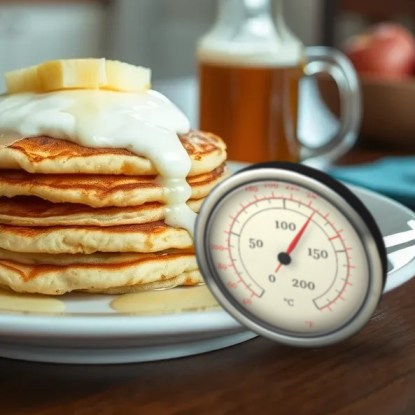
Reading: **120** °C
